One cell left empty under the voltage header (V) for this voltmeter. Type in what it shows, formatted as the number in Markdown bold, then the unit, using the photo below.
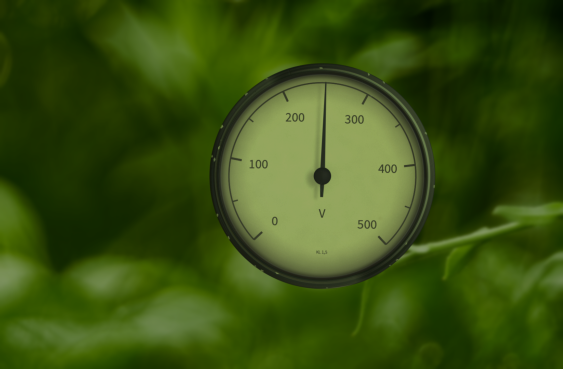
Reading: **250** V
